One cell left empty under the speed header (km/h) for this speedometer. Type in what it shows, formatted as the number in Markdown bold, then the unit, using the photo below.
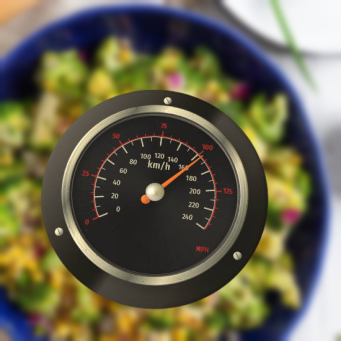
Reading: **165** km/h
